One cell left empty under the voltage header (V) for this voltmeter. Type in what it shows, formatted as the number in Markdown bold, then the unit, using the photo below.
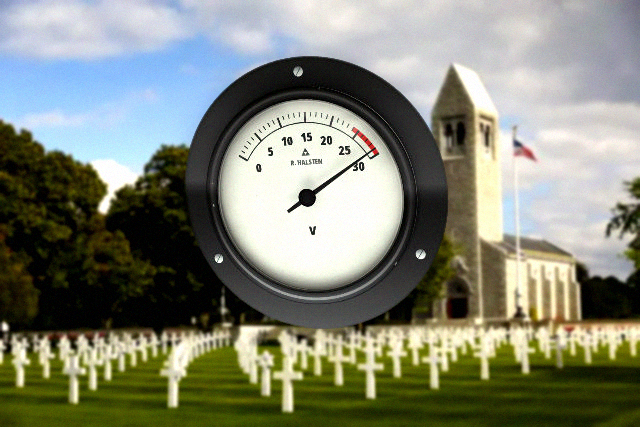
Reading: **29** V
